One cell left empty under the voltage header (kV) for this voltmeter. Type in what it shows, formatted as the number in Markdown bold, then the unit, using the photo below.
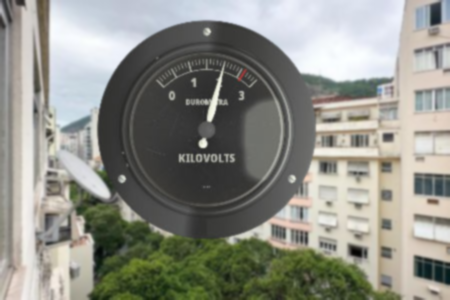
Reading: **2** kV
